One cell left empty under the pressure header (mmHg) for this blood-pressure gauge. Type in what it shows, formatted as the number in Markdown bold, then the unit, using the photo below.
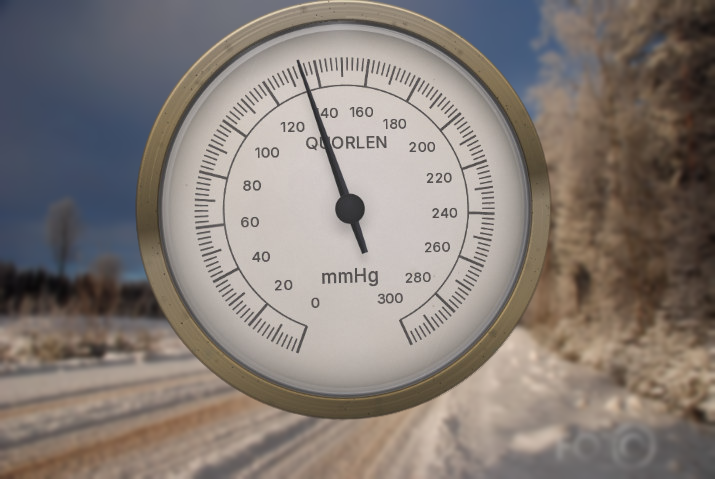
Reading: **134** mmHg
